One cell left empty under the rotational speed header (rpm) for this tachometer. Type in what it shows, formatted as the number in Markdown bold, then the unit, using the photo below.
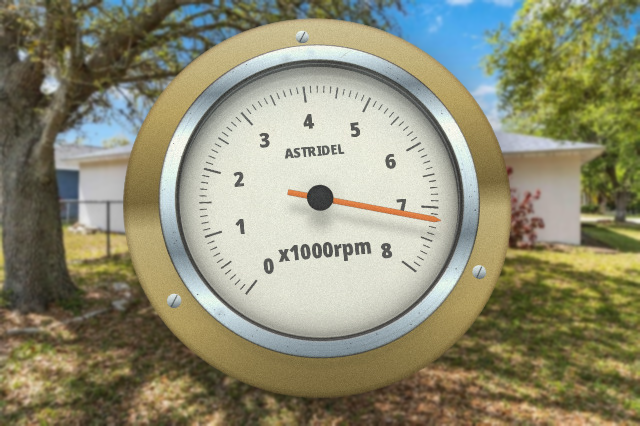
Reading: **7200** rpm
